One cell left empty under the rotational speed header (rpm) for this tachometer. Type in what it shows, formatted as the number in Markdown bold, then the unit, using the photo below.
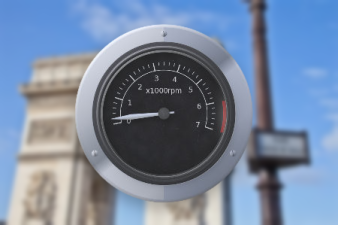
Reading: **200** rpm
